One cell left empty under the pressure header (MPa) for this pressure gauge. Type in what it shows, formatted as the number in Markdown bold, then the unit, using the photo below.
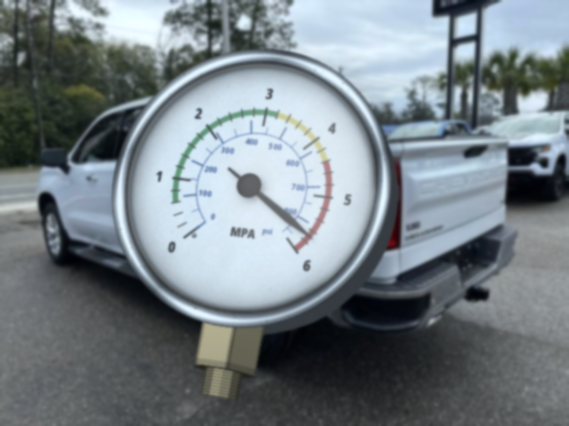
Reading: **5.7** MPa
